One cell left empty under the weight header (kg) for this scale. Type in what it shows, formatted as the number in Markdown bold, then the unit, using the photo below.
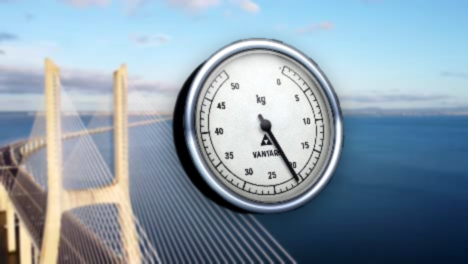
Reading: **21** kg
